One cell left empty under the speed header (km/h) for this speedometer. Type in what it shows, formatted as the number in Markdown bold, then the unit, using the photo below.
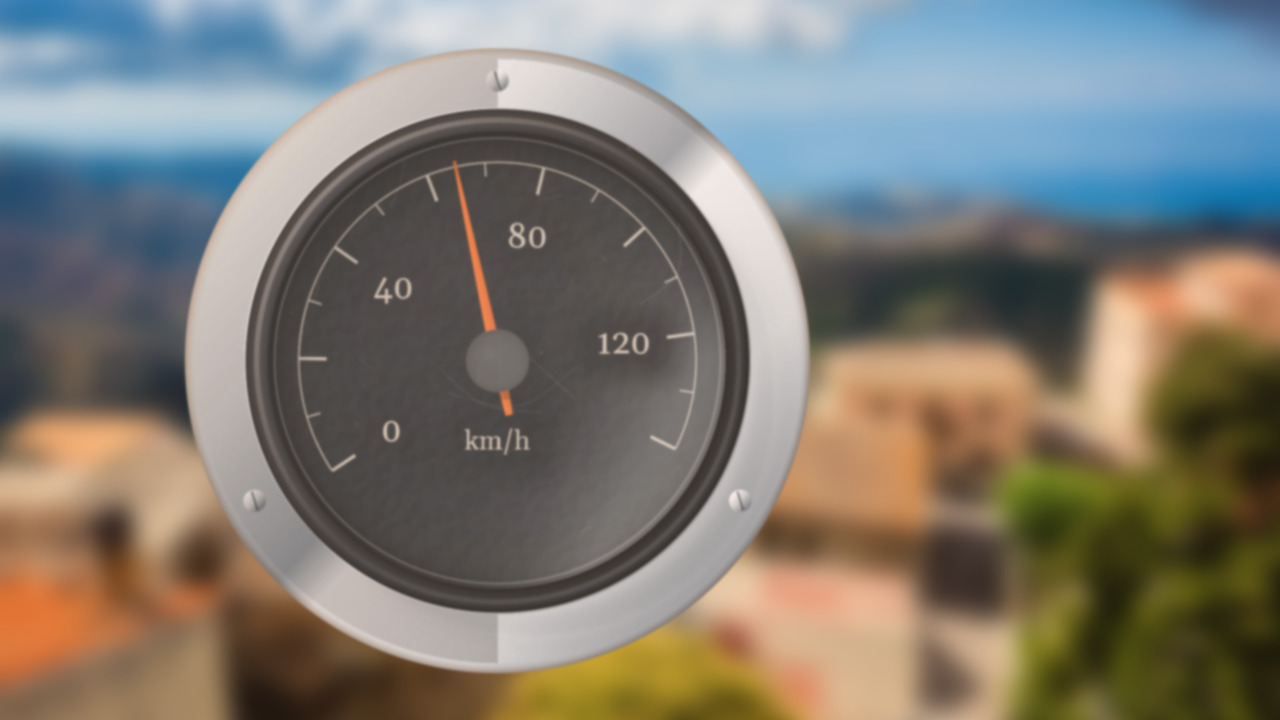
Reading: **65** km/h
